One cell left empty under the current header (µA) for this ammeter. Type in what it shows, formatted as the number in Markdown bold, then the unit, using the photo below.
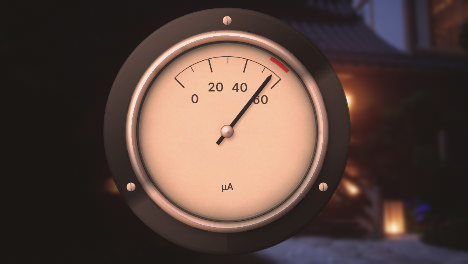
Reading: **55** µA
